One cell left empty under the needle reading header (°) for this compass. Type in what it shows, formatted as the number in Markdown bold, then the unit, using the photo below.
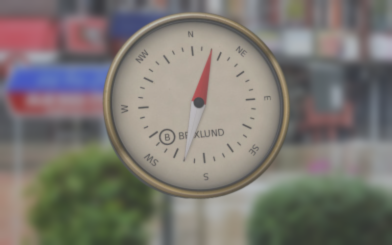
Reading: **20** °
